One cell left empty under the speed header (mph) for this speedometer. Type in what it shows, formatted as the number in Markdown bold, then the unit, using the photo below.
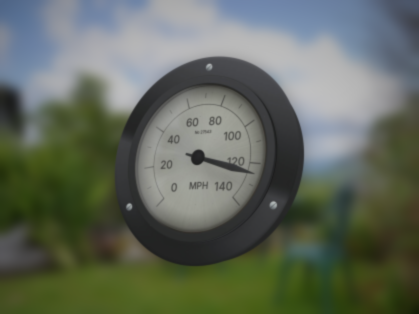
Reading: **125** mph
